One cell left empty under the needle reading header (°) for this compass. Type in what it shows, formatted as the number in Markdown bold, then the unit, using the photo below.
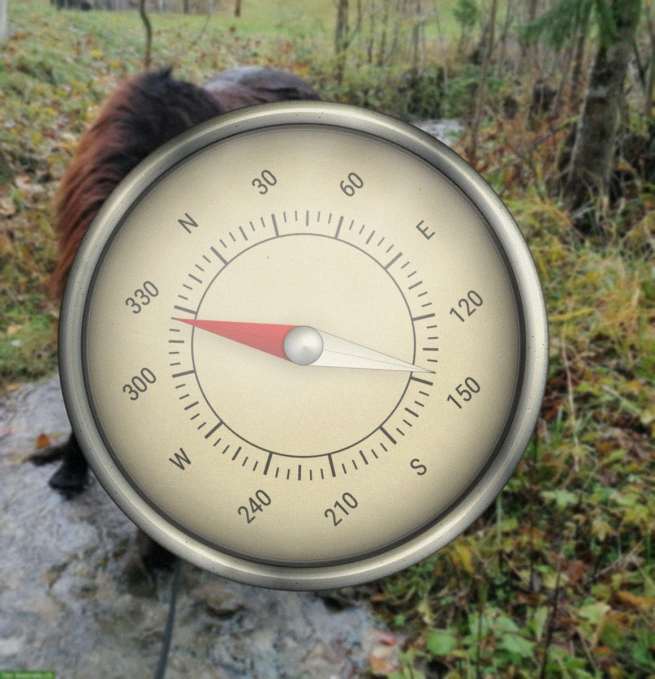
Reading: **325** °
